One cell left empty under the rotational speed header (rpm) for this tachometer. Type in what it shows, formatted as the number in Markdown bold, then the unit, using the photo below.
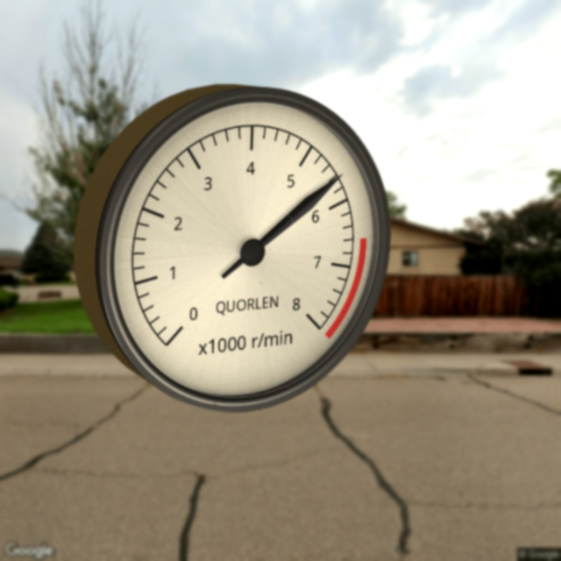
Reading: **5600** rpm
